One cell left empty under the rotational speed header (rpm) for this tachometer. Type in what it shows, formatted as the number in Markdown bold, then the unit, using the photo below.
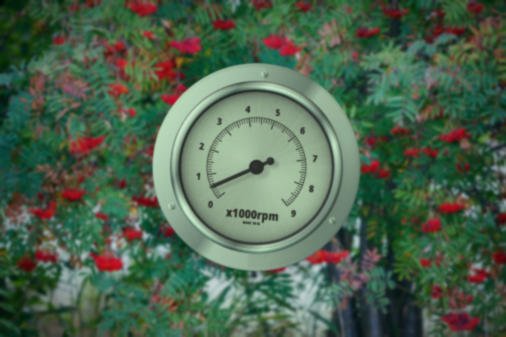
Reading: **500** rpm
